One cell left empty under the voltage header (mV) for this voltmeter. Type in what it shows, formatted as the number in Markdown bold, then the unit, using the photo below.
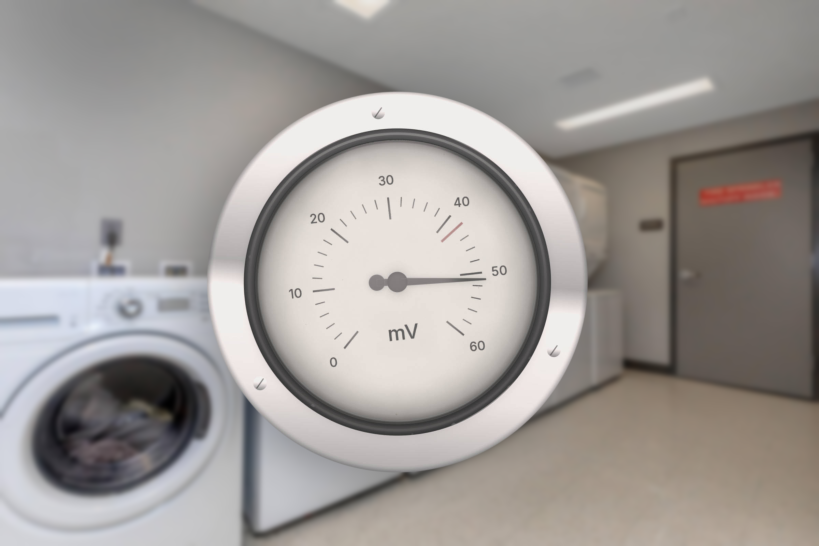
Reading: **51** mV
